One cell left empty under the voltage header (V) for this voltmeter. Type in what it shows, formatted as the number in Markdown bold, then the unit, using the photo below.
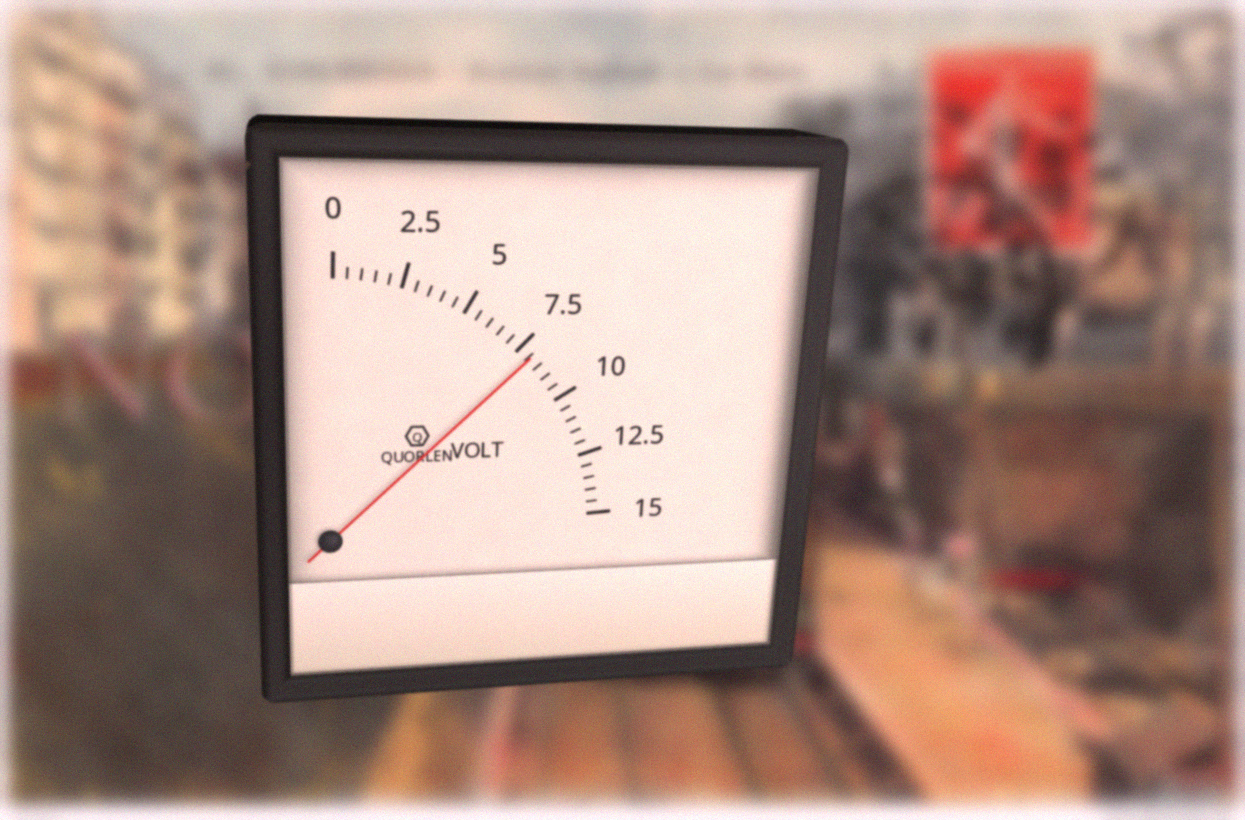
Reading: **8** V
